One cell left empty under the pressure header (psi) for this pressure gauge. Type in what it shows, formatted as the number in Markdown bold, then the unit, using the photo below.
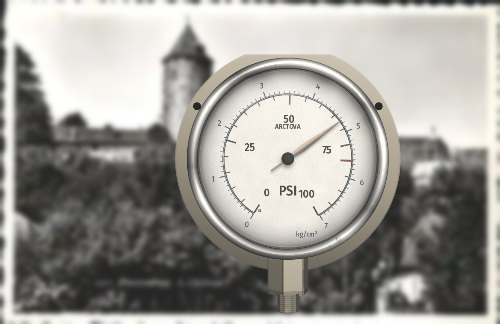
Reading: **67.5** psi
